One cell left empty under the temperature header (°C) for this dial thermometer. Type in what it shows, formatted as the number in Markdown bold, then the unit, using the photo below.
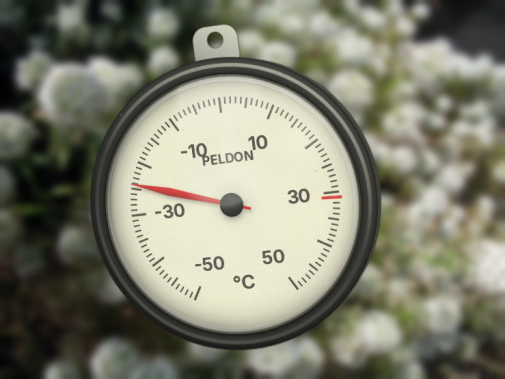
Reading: **-24** °C
